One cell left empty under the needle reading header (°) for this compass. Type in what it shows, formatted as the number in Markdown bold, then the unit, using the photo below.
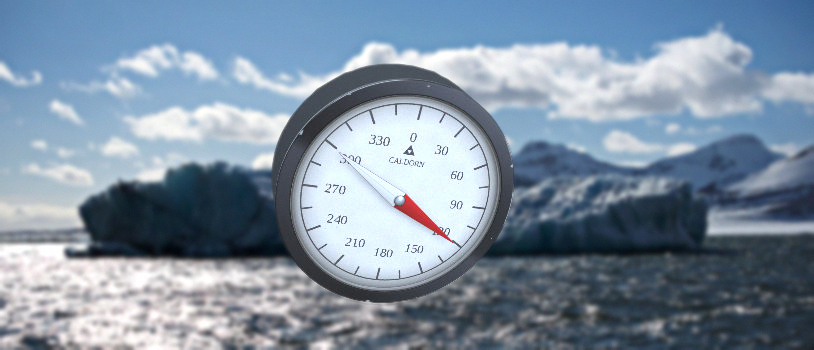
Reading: **120** °
